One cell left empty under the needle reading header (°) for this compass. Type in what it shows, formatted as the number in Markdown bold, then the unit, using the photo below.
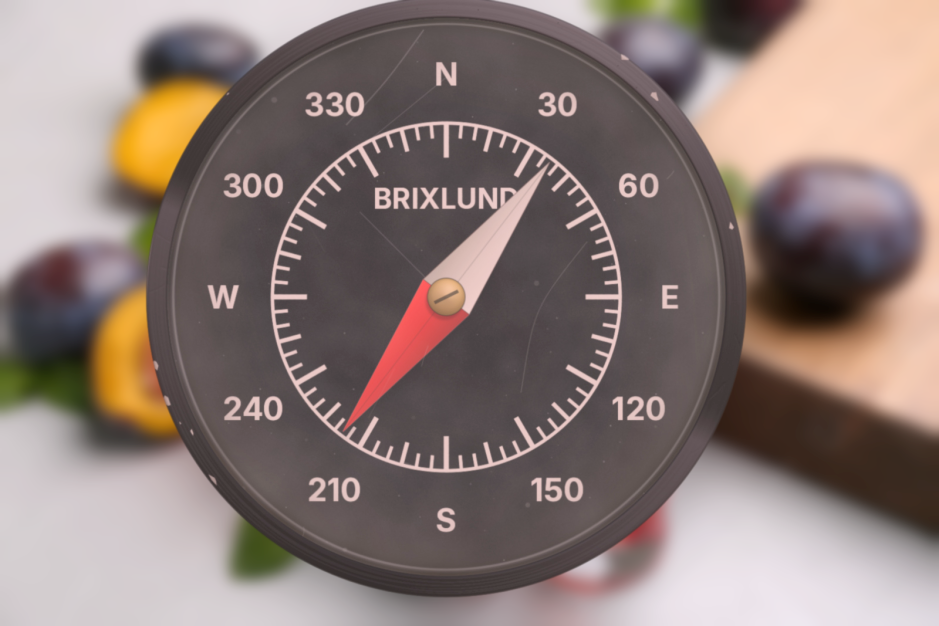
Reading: **217.5** °
